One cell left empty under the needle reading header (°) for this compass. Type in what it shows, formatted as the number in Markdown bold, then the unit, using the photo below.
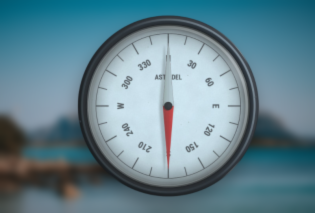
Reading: **180** °
